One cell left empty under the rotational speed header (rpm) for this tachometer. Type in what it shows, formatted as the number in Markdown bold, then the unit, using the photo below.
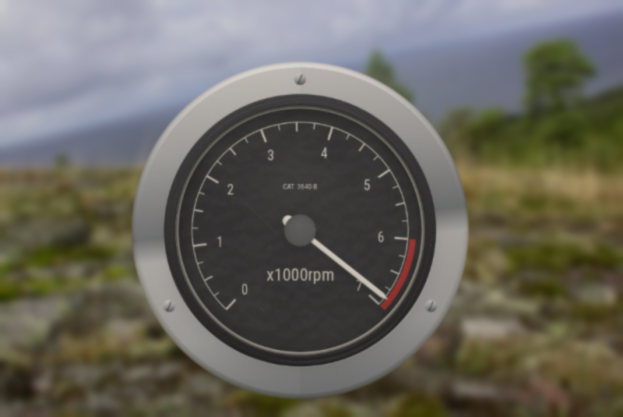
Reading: **6875** rpm
